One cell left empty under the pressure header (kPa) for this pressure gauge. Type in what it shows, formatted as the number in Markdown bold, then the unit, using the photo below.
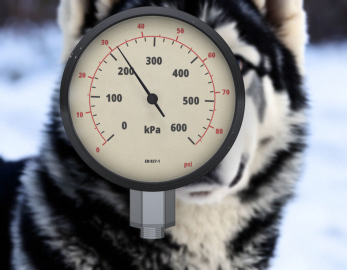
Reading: **220** kPa
